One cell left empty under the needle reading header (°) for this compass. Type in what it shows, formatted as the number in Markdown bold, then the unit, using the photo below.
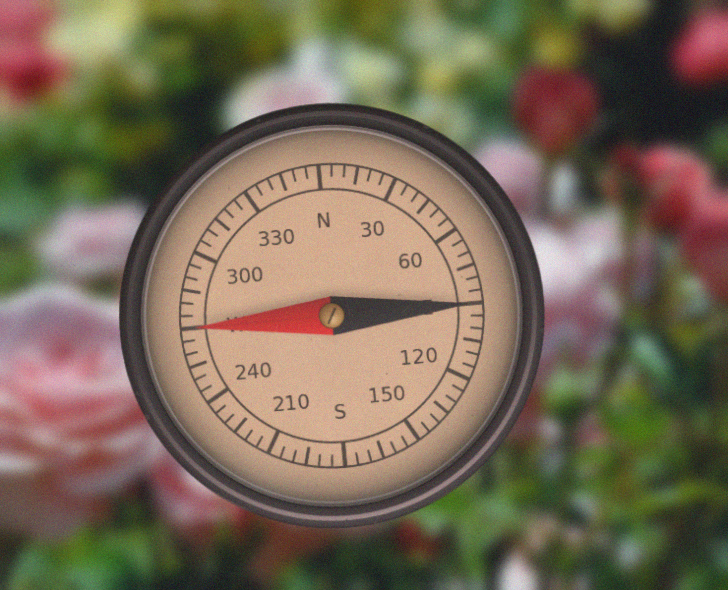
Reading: **270** °
